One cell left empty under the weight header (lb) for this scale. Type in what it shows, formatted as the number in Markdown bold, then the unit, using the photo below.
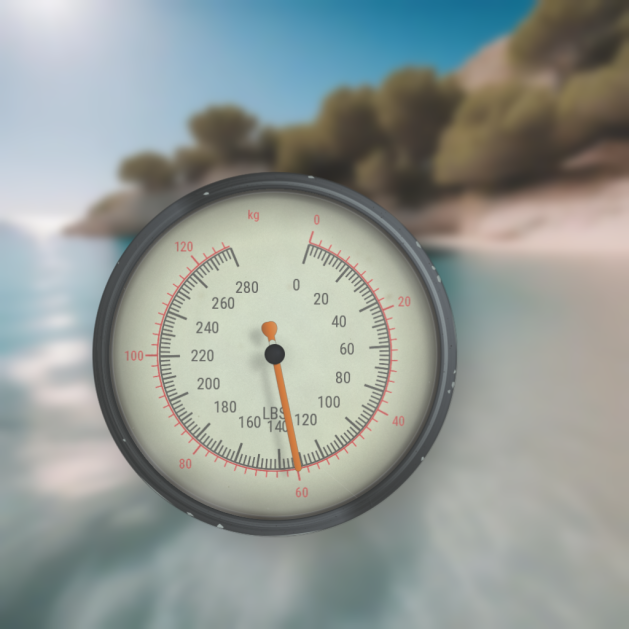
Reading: **132** lb
